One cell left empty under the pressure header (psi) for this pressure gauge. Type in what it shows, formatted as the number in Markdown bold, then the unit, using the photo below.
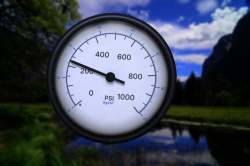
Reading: **225** psi
